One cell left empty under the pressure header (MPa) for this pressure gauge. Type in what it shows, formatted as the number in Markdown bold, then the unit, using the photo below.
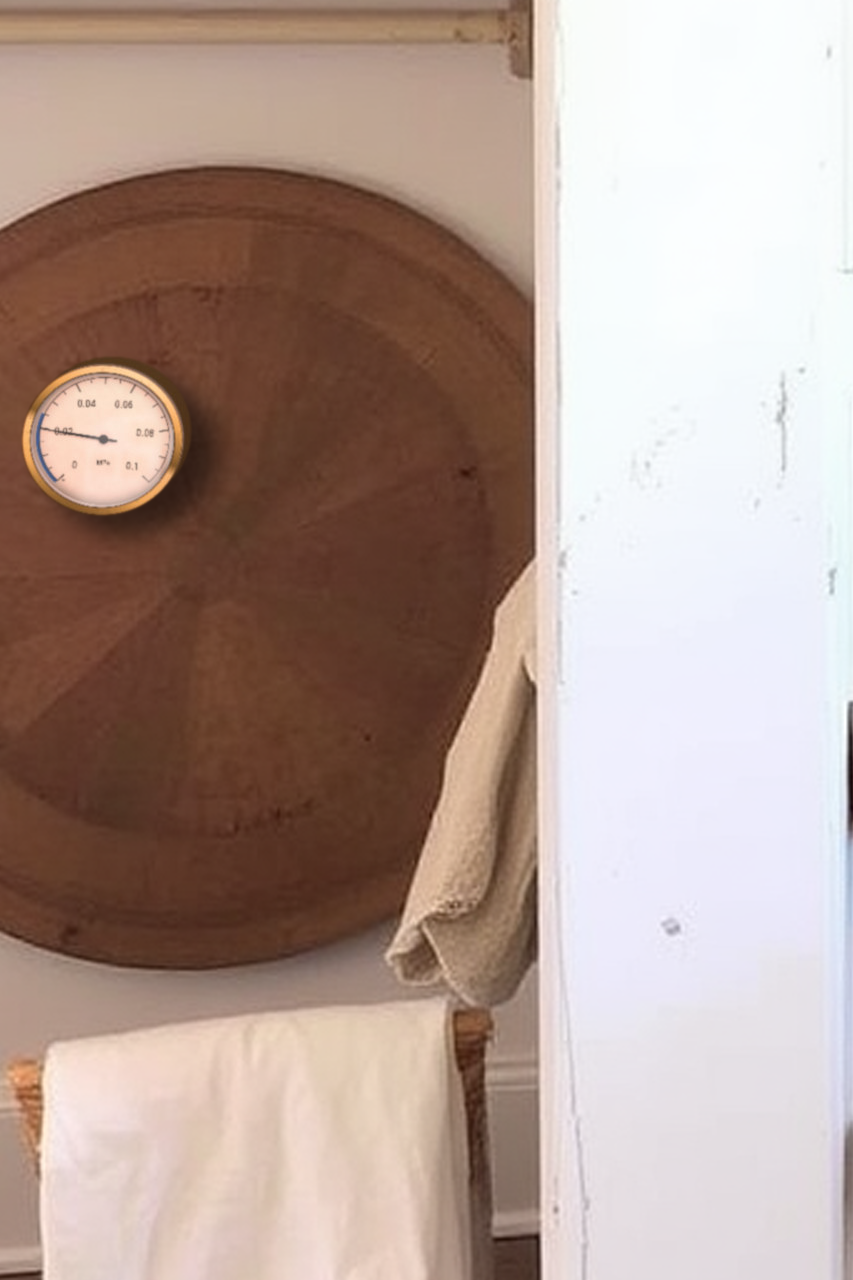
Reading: **0.02** MPa
